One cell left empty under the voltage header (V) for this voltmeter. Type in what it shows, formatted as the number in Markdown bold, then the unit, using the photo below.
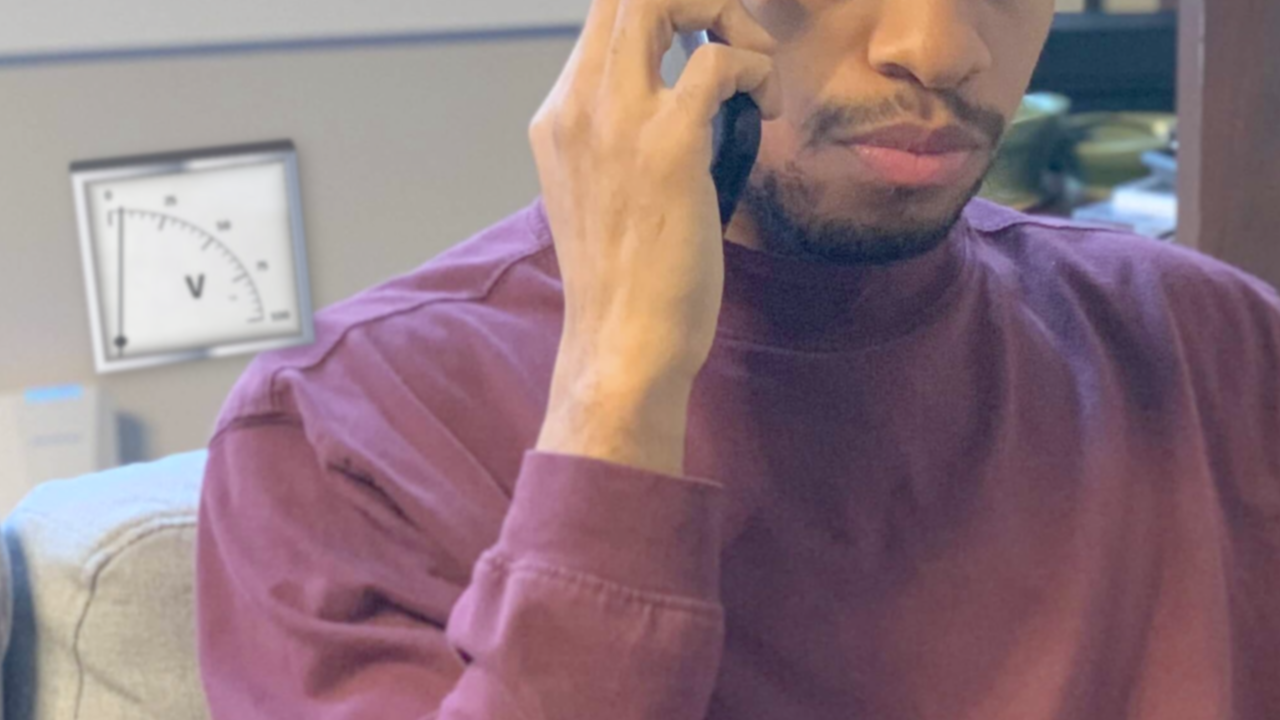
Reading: **5** V
